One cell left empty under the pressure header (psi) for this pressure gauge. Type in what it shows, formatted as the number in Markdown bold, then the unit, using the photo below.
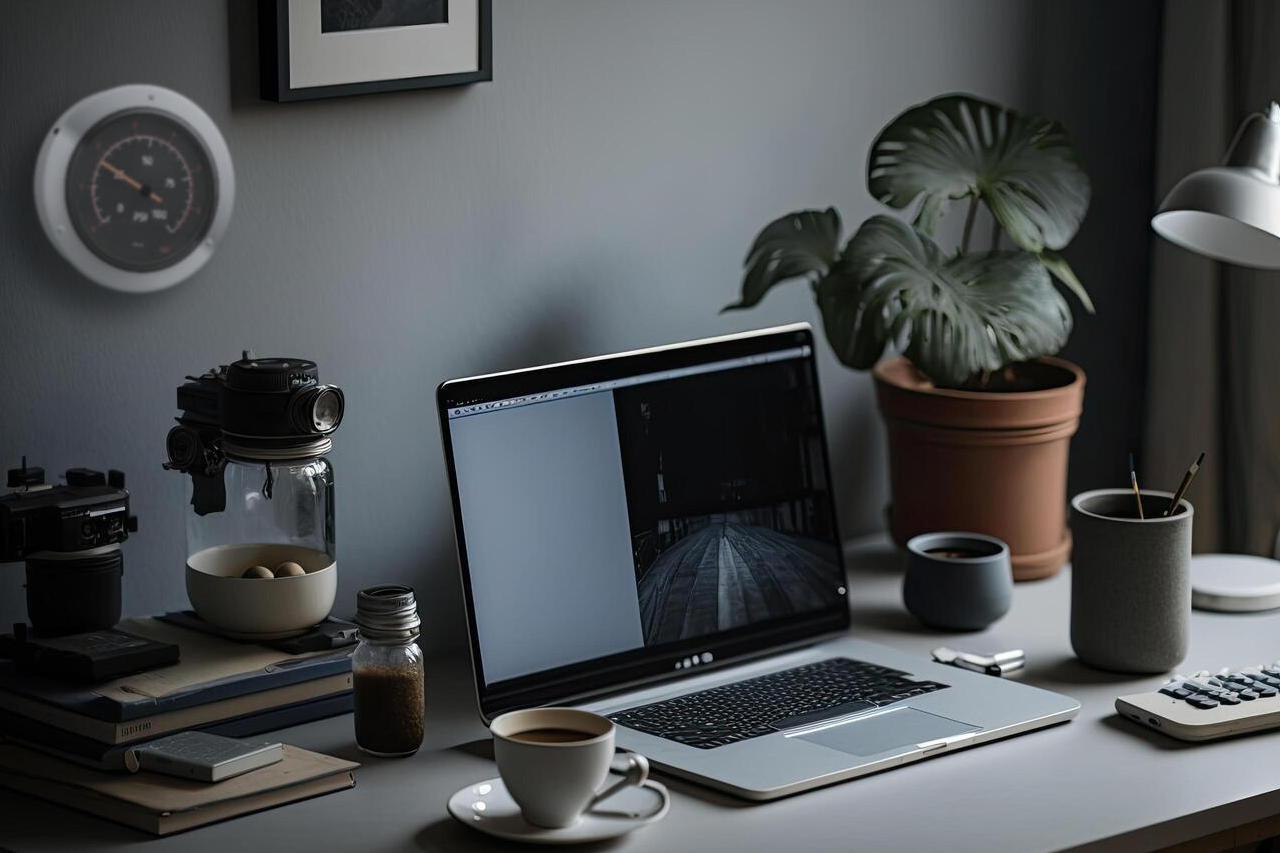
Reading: **25** psi
